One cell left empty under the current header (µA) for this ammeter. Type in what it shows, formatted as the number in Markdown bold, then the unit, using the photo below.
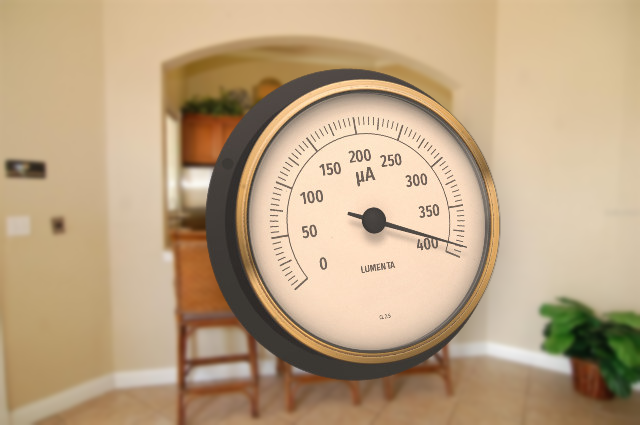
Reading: **390** µA
